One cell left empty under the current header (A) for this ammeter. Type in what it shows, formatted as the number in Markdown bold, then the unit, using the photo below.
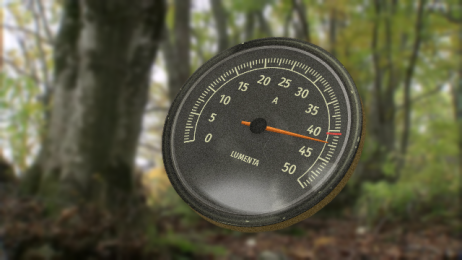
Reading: **42.5** A
